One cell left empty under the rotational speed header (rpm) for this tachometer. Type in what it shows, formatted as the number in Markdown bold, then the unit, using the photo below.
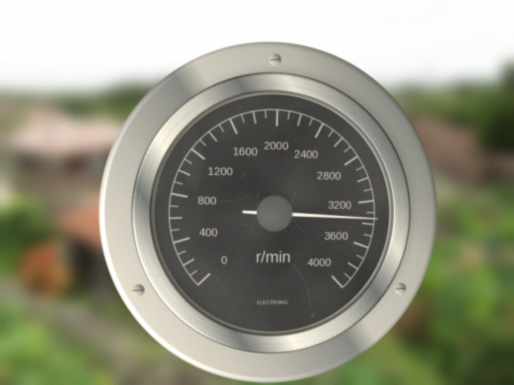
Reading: **3350** rpm
